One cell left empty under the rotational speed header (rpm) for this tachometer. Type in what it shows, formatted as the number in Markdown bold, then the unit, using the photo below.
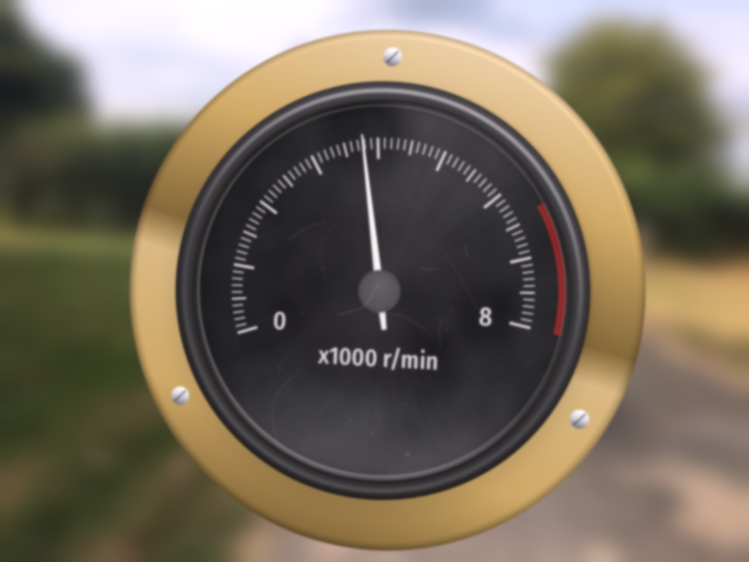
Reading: **3800** rpm
